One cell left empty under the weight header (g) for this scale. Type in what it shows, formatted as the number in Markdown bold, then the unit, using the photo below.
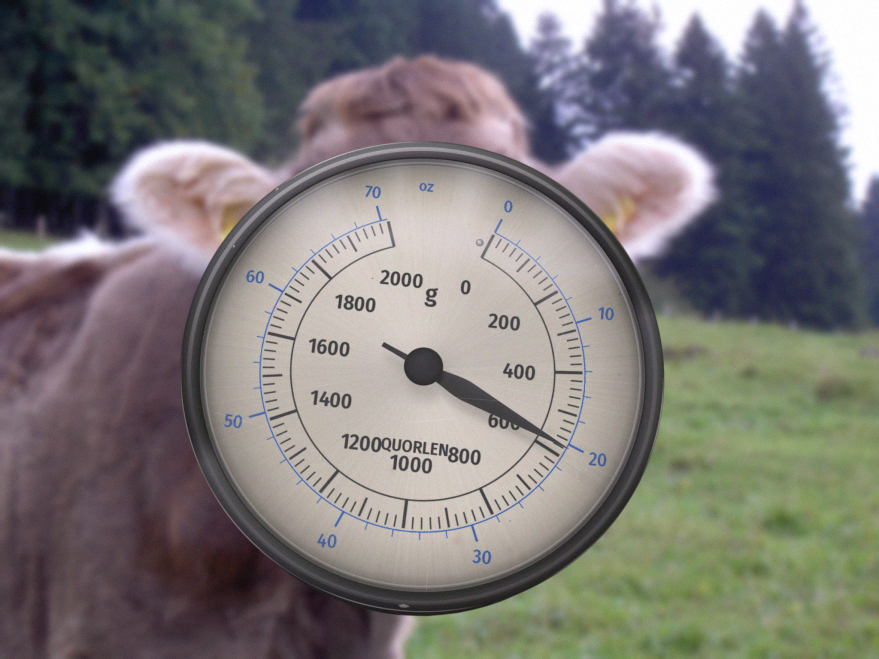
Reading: **580** g
